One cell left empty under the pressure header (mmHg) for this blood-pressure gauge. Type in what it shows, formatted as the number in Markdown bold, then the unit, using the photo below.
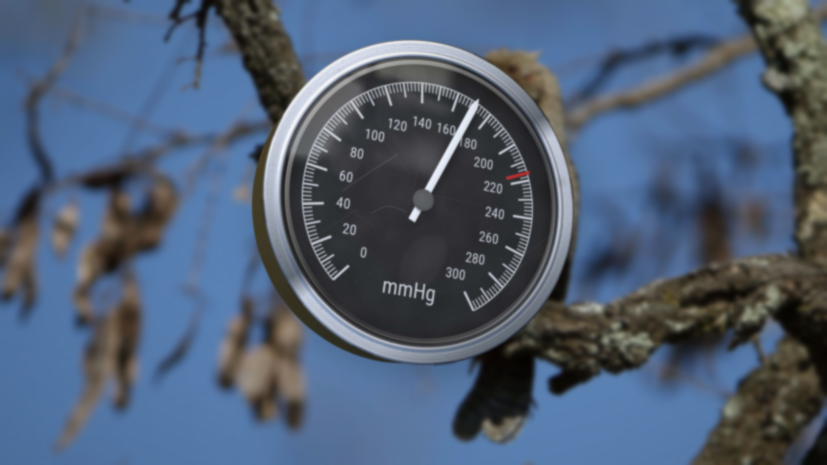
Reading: **170** mmHg
